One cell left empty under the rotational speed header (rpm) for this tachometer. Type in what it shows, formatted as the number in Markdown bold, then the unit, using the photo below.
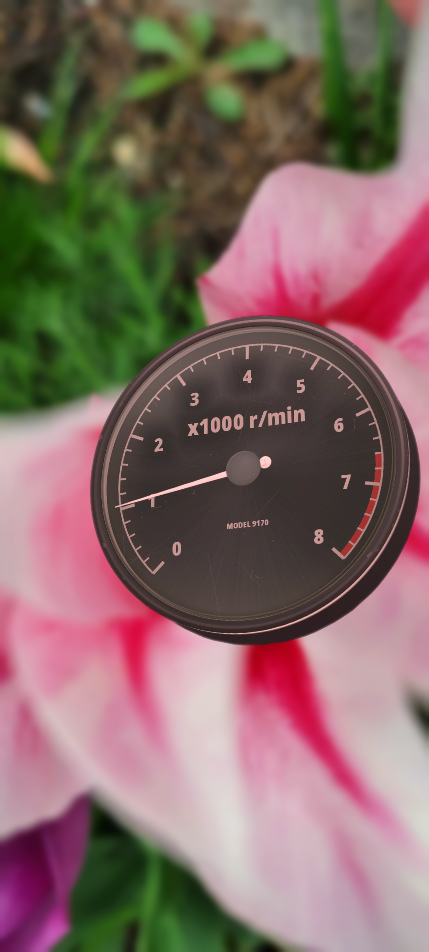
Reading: **1000** rpm
